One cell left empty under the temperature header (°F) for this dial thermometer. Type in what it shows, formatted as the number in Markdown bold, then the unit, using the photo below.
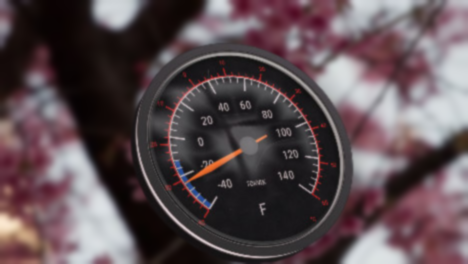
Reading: **-24** °F
